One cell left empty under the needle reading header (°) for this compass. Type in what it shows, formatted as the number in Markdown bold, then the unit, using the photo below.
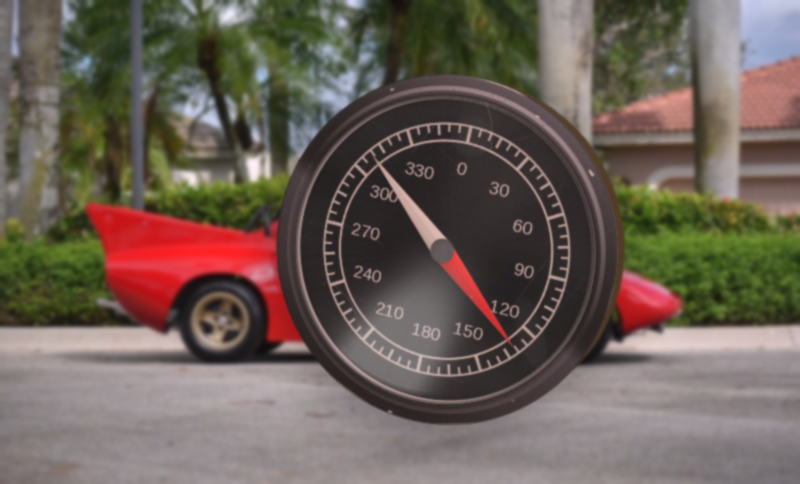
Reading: **130** °
